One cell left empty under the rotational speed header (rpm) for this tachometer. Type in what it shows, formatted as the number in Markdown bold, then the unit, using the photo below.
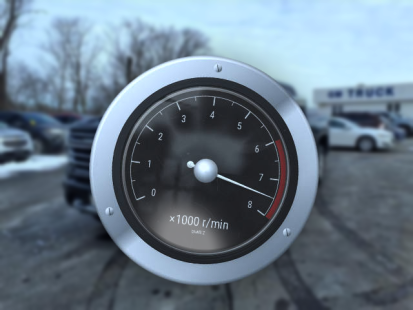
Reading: **7500** rpm
